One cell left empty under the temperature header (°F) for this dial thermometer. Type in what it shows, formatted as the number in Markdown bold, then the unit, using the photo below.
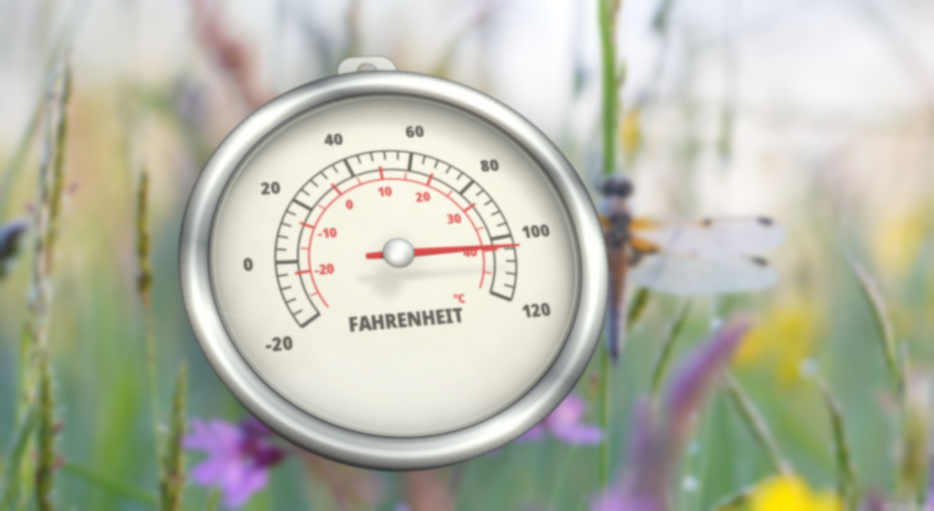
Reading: **104** °F
